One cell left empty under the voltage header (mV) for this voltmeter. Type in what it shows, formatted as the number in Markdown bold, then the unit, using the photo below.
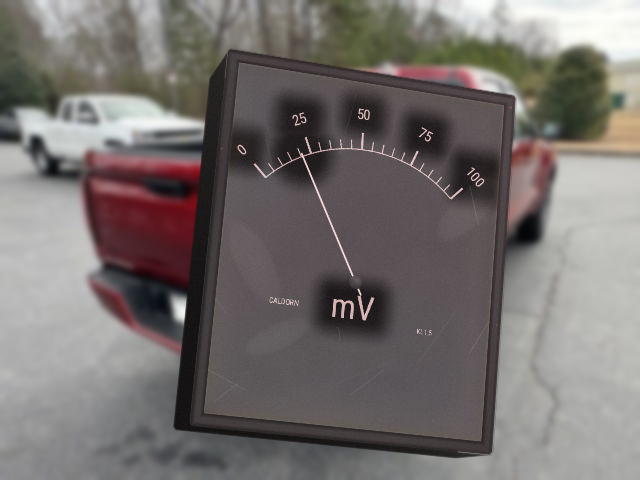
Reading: **20** mV
